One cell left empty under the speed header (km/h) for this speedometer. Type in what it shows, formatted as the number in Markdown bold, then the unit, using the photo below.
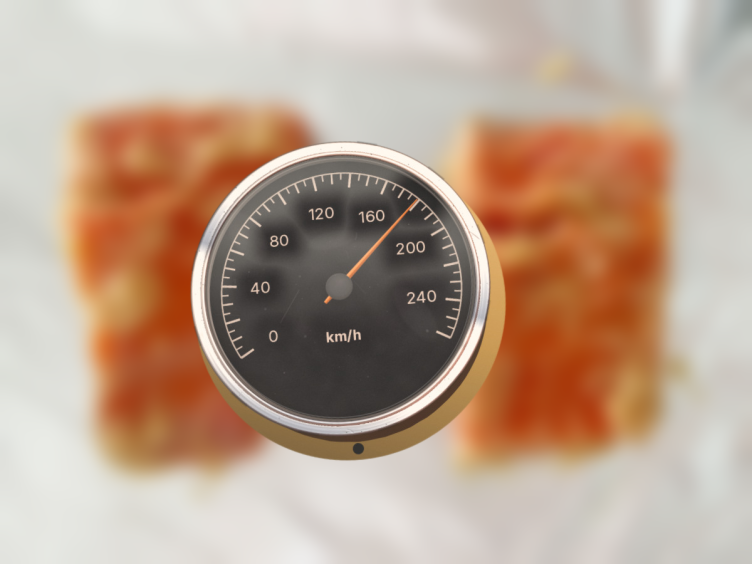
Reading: **180** km/h
